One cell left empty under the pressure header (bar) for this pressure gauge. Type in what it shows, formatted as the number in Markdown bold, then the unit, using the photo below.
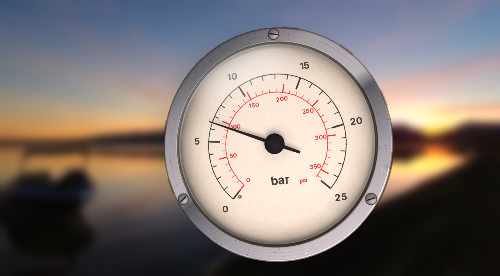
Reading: **6.5** bar
